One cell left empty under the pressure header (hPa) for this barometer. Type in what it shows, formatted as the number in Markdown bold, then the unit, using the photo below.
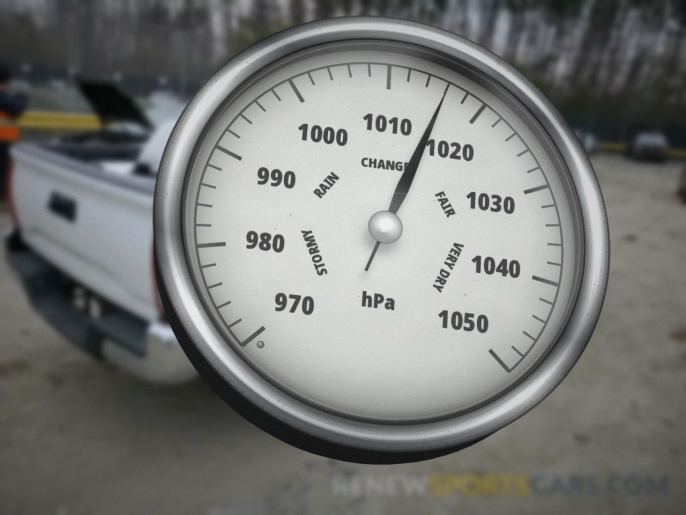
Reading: **1016** hPa
